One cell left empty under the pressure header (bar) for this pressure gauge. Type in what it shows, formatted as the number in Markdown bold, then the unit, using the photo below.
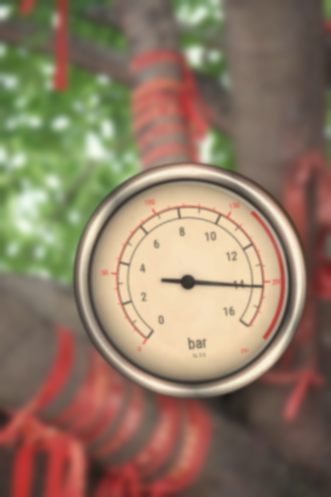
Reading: **14** bar
